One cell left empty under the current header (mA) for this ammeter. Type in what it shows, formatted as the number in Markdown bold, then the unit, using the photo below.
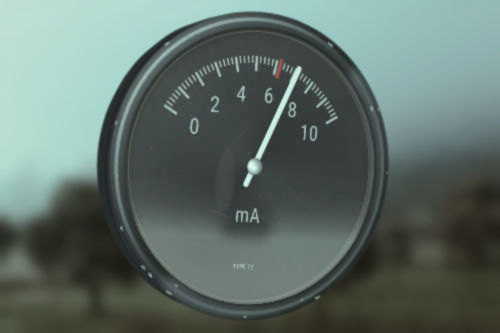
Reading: **7** mA
